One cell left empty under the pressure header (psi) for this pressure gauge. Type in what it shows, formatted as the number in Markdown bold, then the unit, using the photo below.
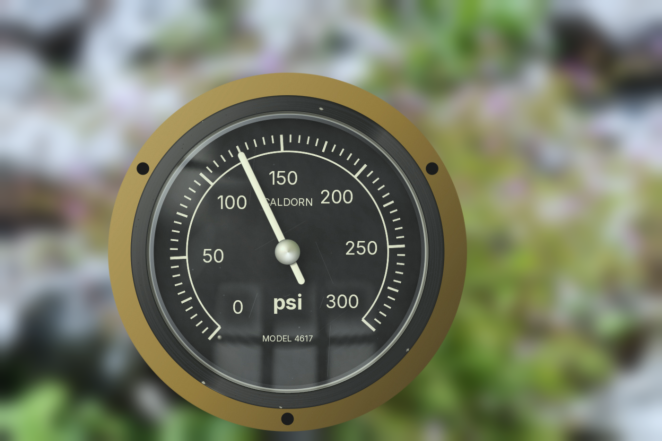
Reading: **125** psi
